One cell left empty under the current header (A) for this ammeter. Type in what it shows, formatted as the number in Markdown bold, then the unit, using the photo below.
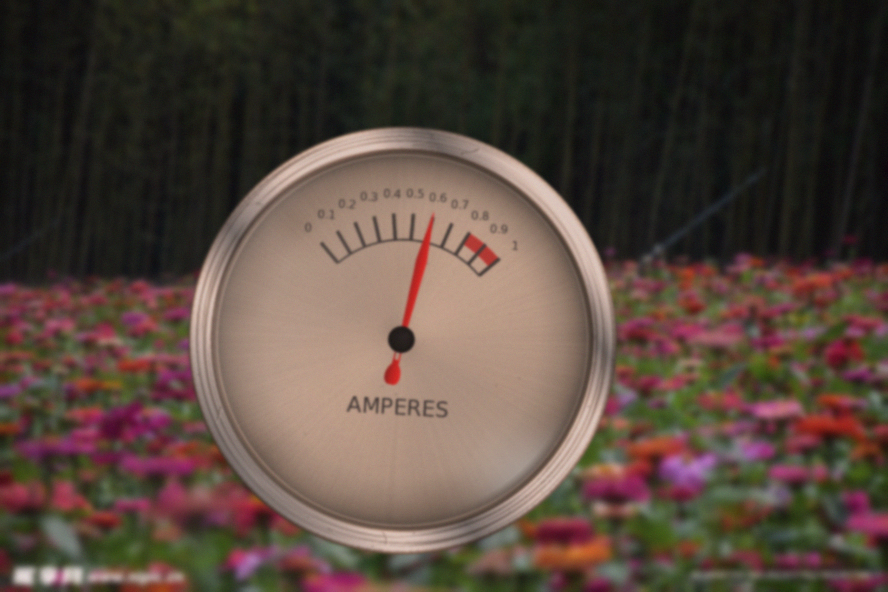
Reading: **0.6** A
